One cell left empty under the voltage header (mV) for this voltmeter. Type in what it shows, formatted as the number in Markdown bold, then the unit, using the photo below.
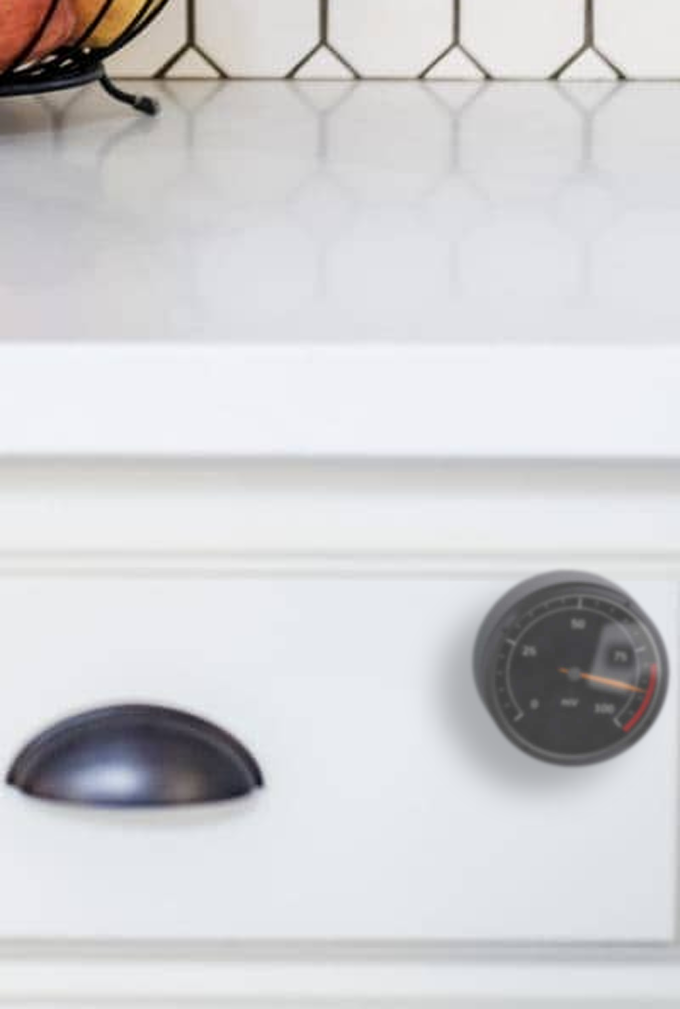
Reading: **87.5** mV
